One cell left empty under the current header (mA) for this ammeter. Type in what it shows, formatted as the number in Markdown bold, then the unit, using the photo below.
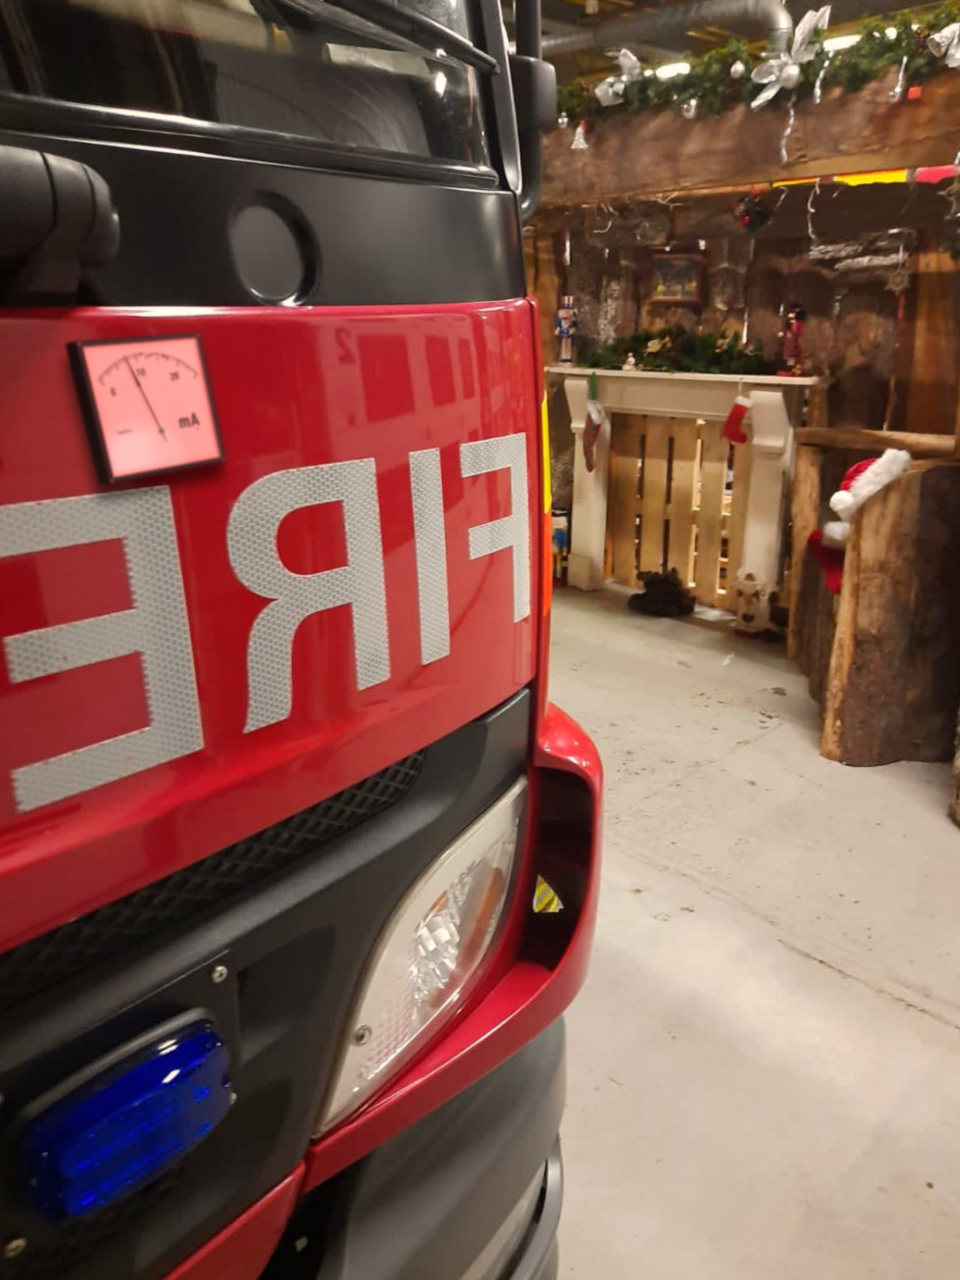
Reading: **7.5** mA
